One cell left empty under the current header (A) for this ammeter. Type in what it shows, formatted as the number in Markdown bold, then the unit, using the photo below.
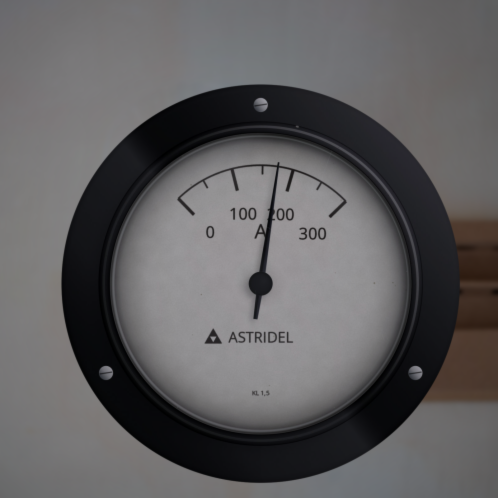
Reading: **175** A
